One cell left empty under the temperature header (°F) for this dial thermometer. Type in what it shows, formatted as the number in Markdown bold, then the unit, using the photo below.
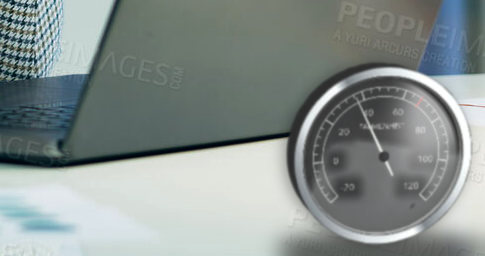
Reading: **36** °F
